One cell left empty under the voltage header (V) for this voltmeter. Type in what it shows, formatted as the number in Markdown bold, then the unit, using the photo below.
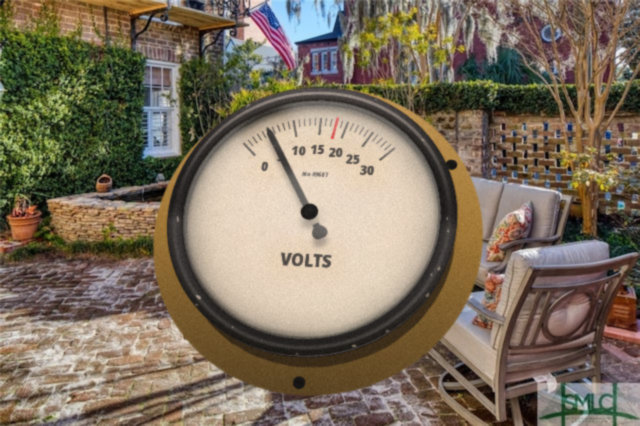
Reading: **5** V
